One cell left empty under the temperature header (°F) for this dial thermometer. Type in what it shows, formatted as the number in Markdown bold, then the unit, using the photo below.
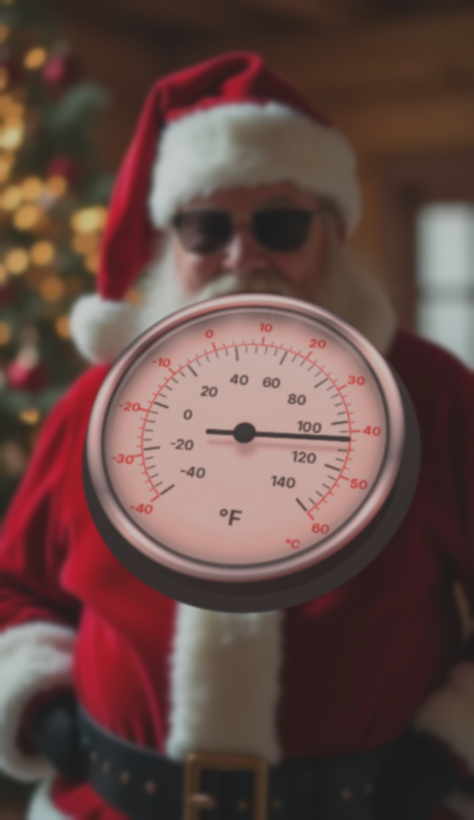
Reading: **108** °F
